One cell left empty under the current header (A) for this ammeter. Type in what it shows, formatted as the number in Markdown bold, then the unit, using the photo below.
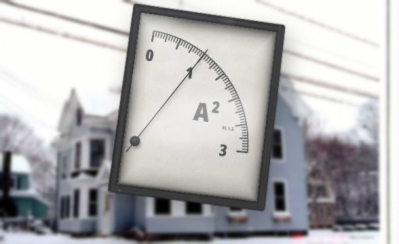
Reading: **1** A
